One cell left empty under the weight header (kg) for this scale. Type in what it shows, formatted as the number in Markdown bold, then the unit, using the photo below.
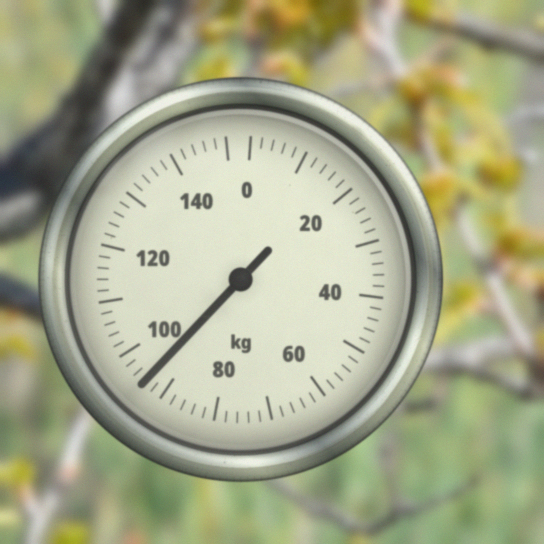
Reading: **94** kg
